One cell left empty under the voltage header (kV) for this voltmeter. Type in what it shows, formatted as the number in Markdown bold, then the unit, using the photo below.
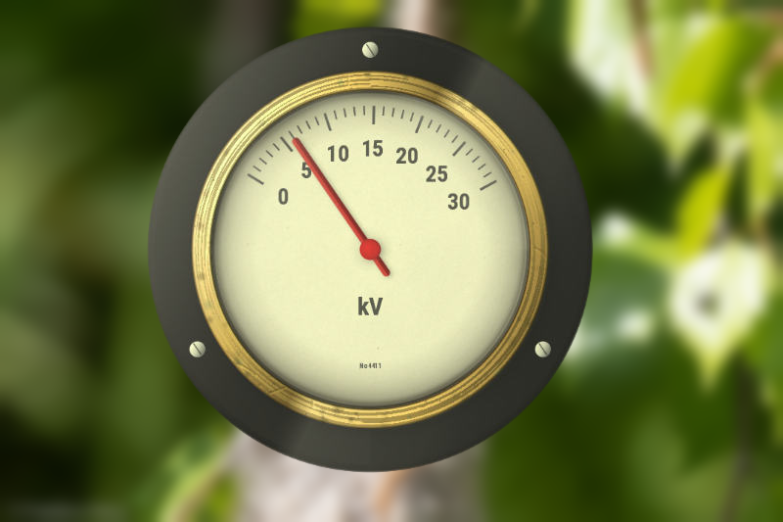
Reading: **6** kV
